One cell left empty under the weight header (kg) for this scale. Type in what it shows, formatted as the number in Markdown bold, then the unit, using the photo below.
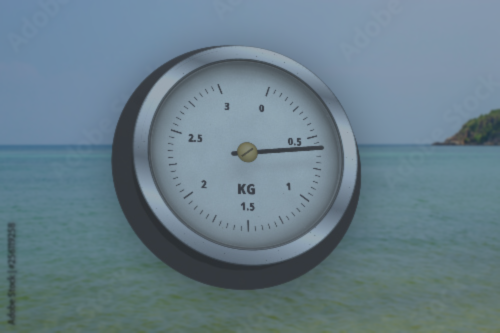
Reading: **0.6** kg
